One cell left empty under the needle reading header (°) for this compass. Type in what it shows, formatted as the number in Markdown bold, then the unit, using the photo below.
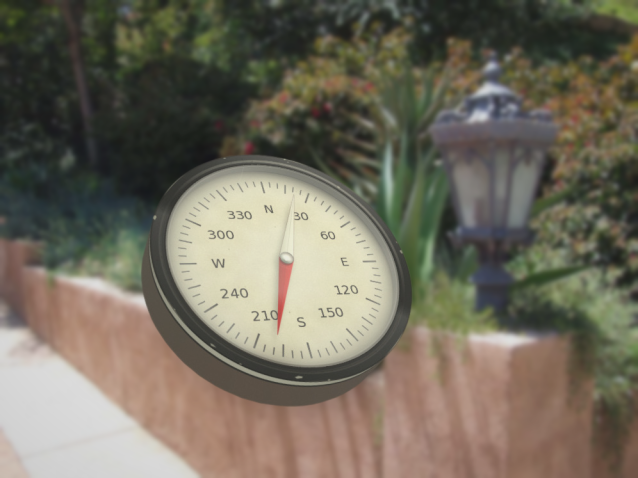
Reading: **200** °
